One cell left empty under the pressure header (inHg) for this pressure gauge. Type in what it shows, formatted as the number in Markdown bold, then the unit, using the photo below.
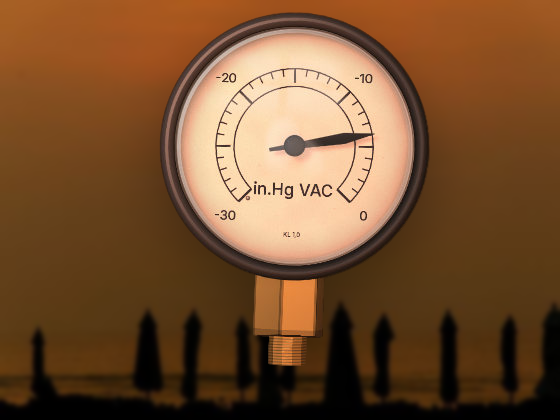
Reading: **-6** inHg
